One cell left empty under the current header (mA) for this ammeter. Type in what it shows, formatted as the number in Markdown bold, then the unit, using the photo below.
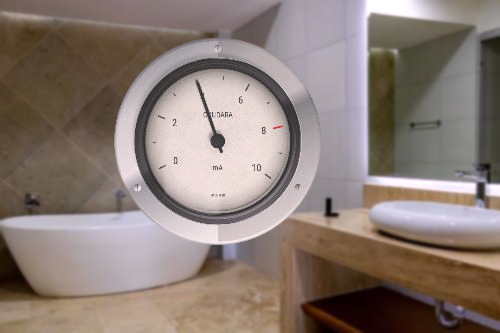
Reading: **4** mA
